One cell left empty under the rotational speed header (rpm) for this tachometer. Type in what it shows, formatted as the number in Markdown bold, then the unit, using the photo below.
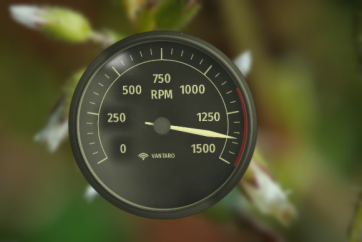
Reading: **1375** rpm
